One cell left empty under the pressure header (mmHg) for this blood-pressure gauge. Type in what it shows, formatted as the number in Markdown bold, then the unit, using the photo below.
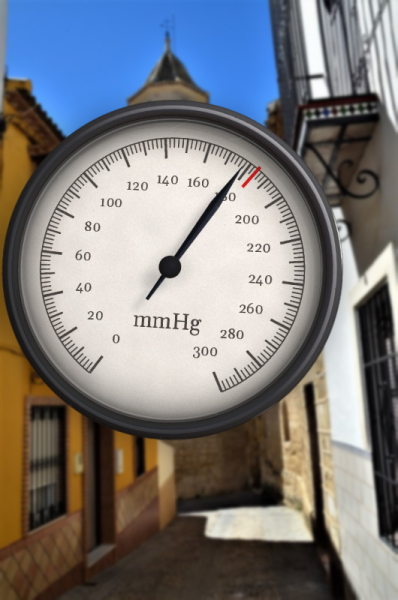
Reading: **178** mmHg
